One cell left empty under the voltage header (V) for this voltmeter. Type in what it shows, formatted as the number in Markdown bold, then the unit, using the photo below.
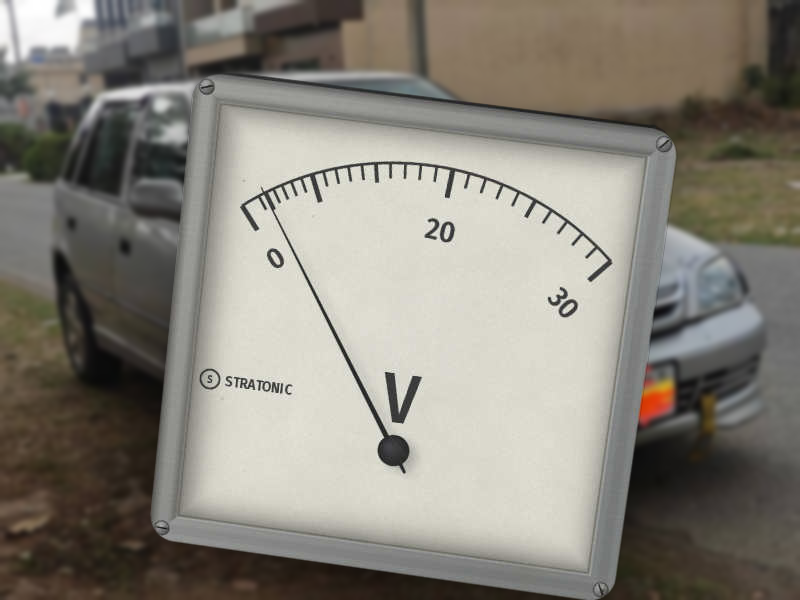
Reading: **5** V
